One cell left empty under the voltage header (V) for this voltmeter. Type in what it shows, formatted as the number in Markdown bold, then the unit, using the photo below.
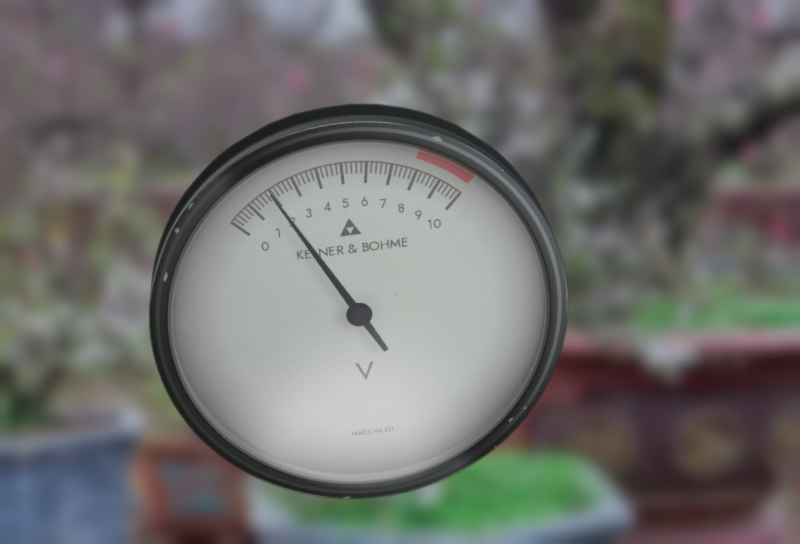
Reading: **2** V
